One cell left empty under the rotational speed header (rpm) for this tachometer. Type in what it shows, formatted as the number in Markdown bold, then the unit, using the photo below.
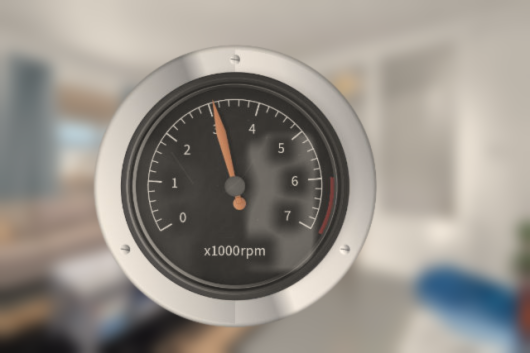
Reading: **3100** rpm
